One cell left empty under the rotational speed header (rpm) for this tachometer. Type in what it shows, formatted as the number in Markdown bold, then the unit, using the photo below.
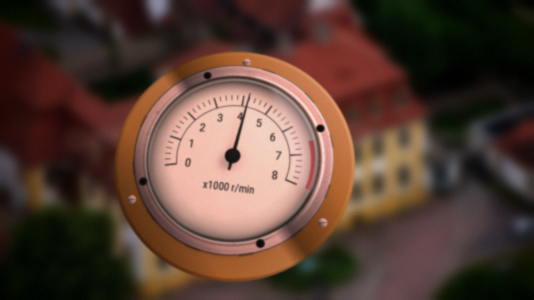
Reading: **4200** rpm
